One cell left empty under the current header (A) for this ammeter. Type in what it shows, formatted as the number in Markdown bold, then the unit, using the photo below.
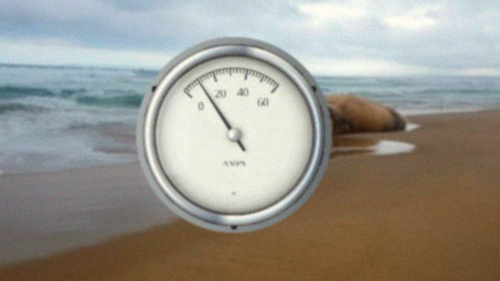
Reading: **10** A
